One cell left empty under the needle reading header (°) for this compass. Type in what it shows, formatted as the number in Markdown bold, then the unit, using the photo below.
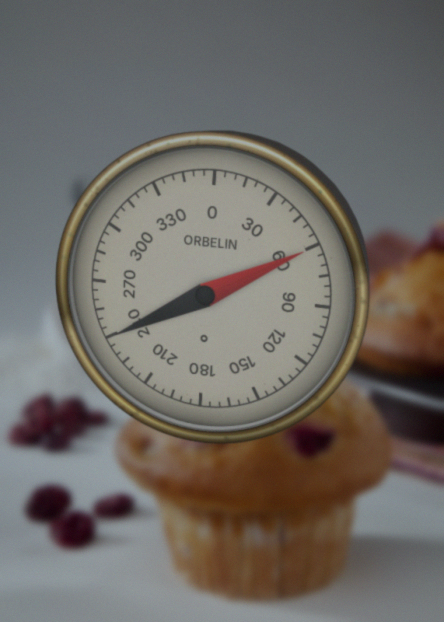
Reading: **60** °
